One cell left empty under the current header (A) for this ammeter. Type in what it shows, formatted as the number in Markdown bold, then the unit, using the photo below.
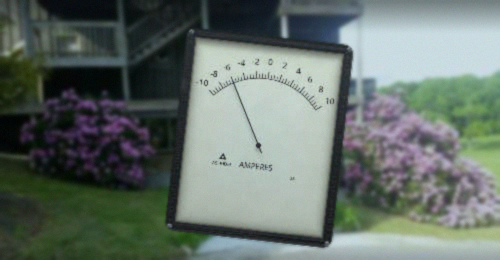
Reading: **-6** A
